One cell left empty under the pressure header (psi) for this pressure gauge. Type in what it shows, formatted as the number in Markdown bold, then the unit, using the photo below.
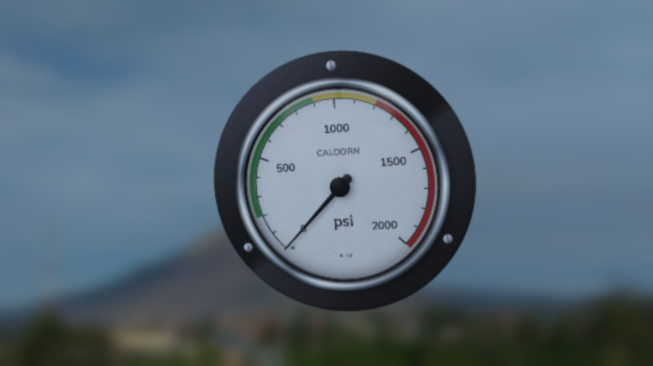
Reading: **0** psi
